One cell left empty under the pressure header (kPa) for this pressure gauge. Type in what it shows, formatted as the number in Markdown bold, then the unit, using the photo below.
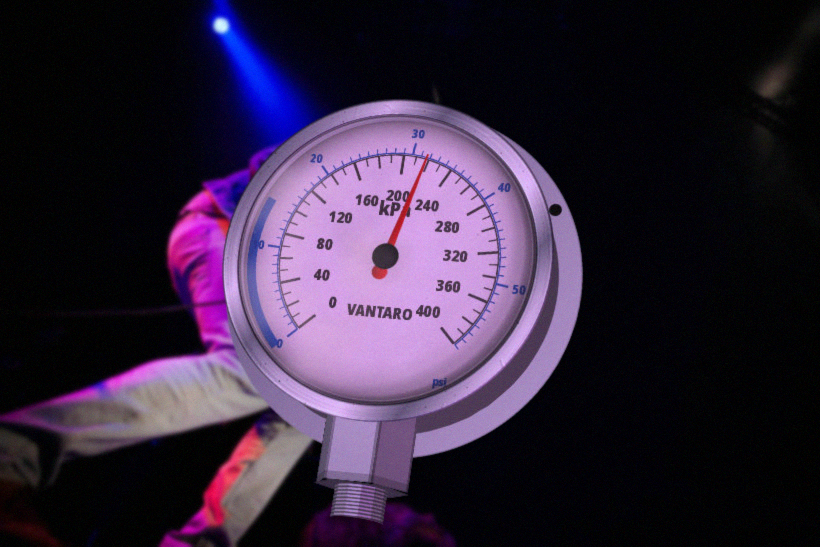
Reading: **220** kPa
